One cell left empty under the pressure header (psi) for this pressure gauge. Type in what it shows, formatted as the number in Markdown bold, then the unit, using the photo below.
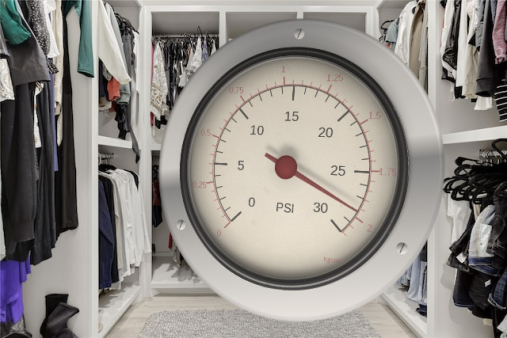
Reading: **28** psi
